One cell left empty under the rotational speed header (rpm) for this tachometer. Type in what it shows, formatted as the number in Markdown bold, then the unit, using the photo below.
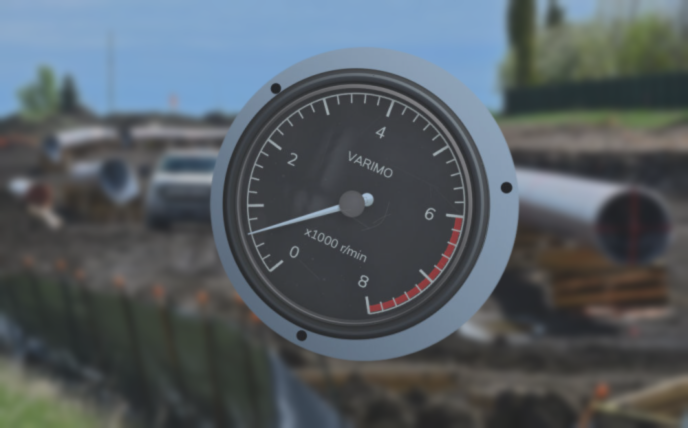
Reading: **600** rpm
